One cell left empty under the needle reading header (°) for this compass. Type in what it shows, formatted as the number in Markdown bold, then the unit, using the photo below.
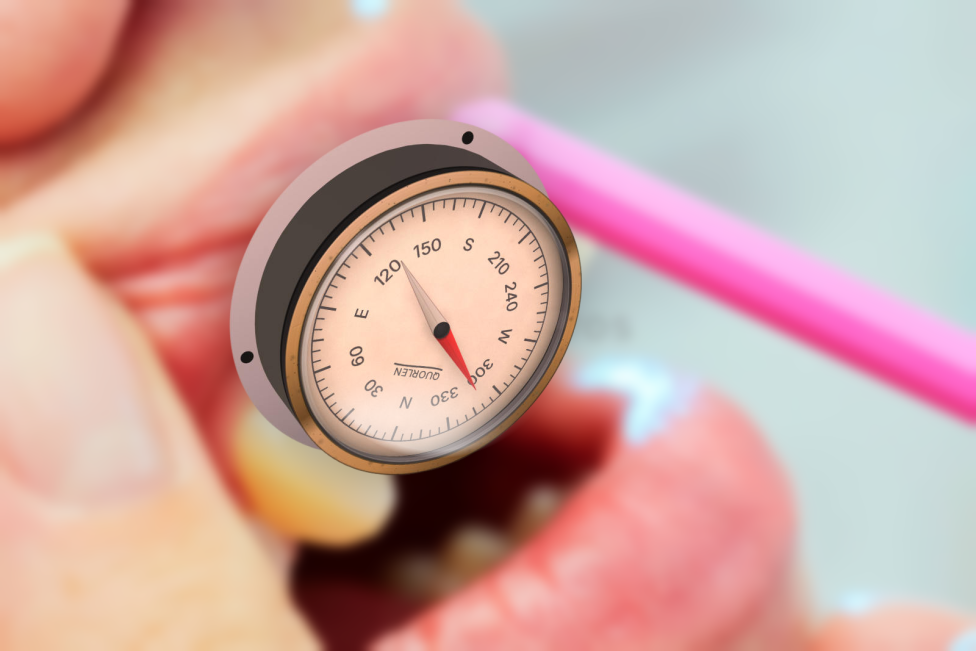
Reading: **310** °
